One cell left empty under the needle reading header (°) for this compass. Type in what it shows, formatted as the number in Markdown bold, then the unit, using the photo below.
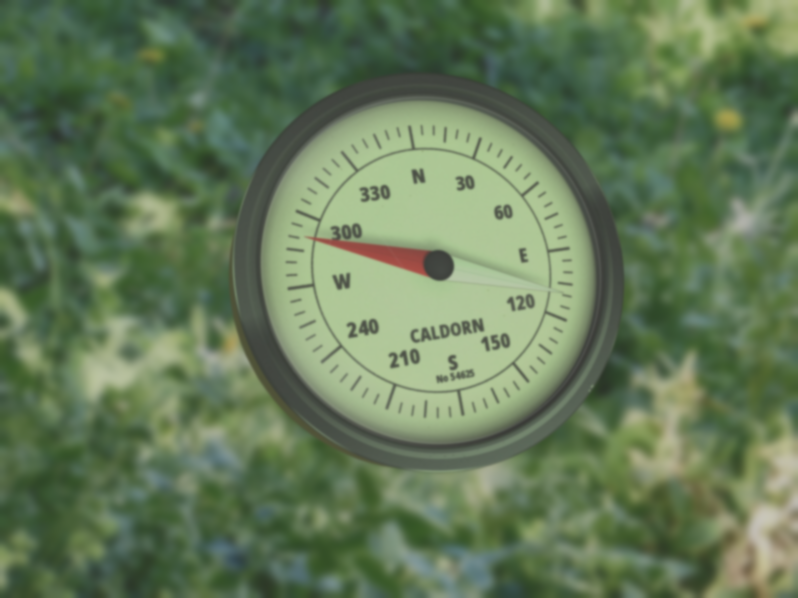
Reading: **290** °
